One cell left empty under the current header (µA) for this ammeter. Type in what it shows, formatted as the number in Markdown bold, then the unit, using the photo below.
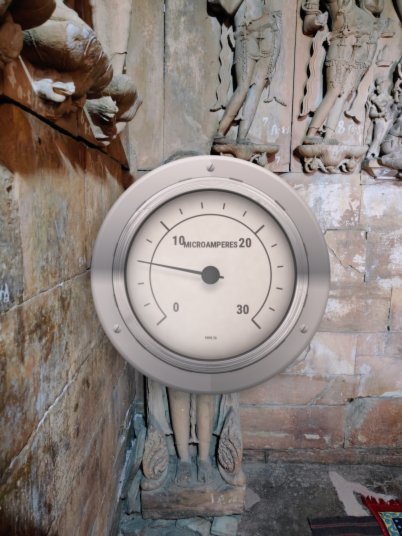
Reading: **6** µA
